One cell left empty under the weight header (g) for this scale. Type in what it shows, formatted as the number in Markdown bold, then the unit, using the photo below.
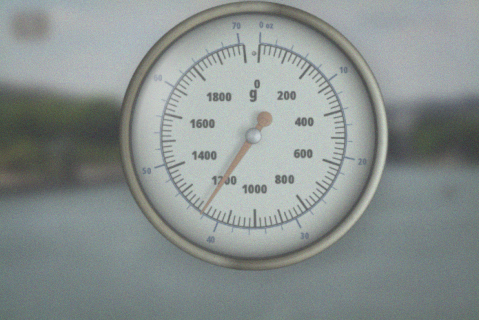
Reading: **1200** g
